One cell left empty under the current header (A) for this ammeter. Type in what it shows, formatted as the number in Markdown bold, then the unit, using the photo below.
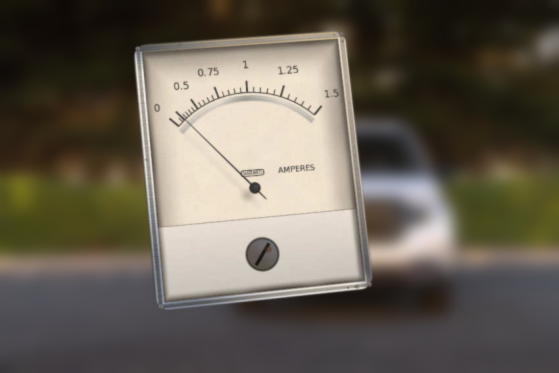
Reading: **0.25** A
